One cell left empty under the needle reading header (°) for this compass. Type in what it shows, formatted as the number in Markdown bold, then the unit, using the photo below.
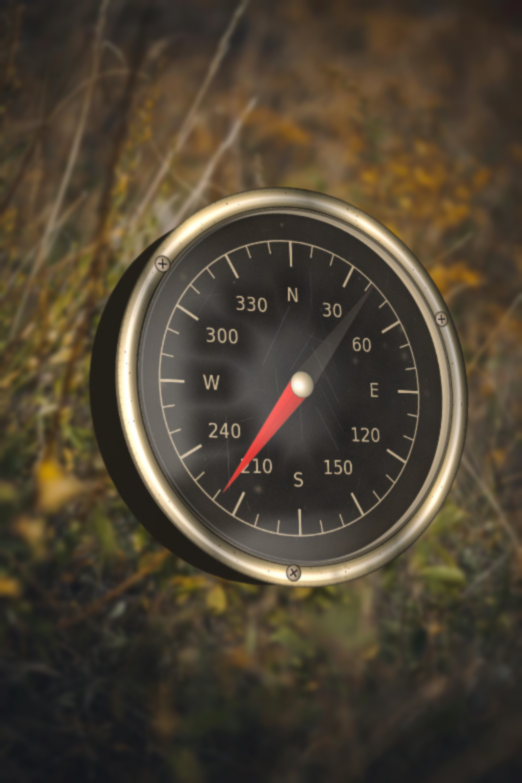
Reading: **220** °
